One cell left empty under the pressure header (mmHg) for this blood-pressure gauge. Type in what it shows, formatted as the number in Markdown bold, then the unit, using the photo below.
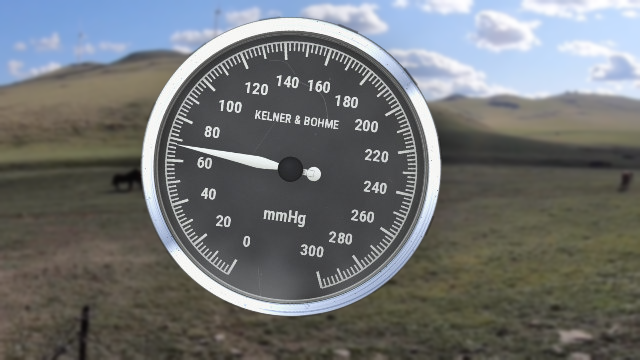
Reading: **68** mmHg
